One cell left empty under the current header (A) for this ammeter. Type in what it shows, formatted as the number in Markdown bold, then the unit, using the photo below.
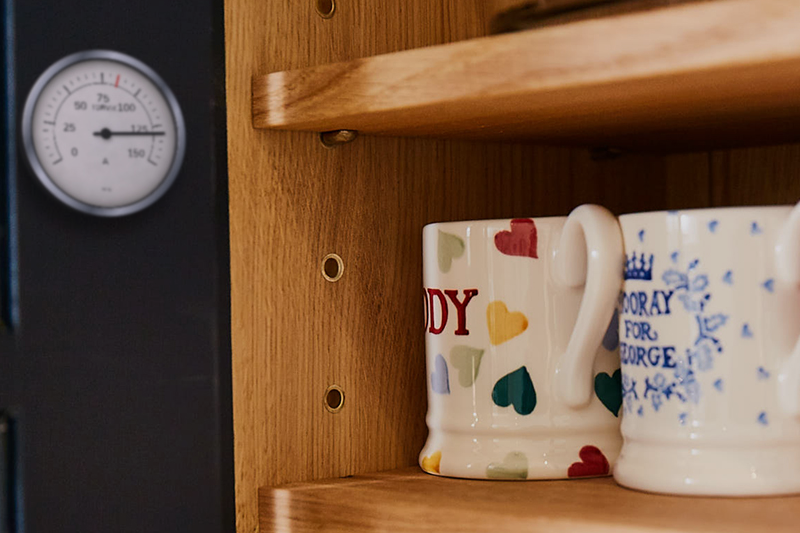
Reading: **130** A
